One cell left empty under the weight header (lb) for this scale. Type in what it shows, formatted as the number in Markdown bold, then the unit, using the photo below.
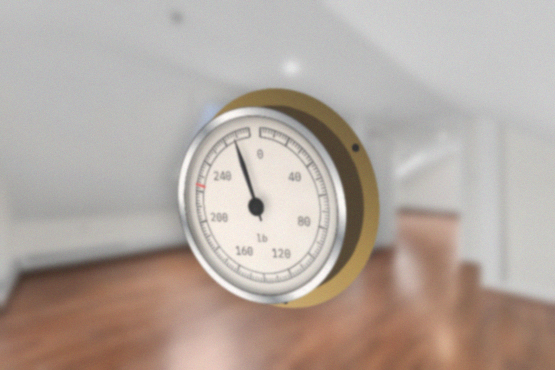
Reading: **270** lb
